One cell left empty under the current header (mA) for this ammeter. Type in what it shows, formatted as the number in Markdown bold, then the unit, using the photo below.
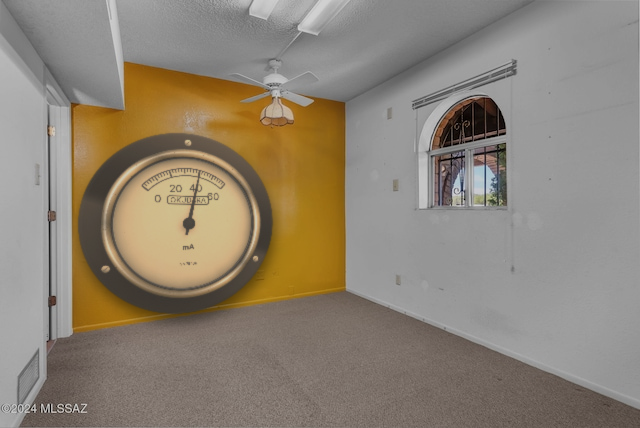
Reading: **40** mA
